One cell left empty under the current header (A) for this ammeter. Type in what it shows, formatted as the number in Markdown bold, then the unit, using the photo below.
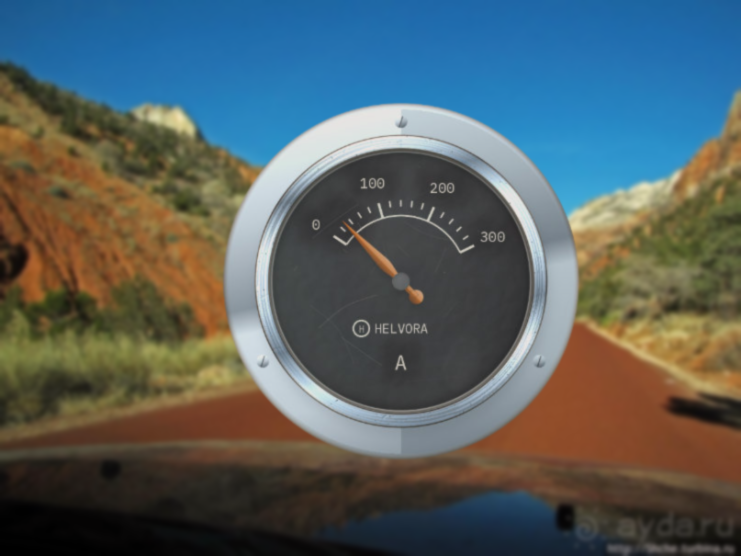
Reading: **30** A
